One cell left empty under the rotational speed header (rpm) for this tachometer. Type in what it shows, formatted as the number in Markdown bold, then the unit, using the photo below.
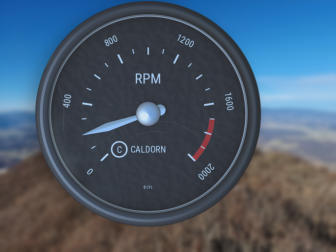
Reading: **200** rpm
